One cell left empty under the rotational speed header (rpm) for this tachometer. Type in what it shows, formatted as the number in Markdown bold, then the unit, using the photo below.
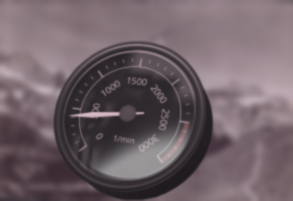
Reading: **400** rpm
